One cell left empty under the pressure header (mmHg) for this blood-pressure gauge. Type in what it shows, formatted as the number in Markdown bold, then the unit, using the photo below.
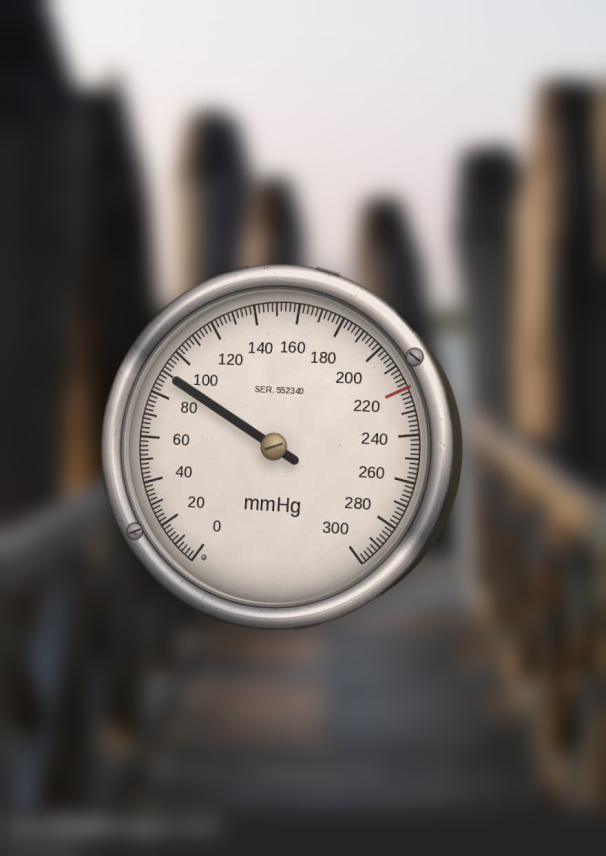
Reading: **90** mmHg
